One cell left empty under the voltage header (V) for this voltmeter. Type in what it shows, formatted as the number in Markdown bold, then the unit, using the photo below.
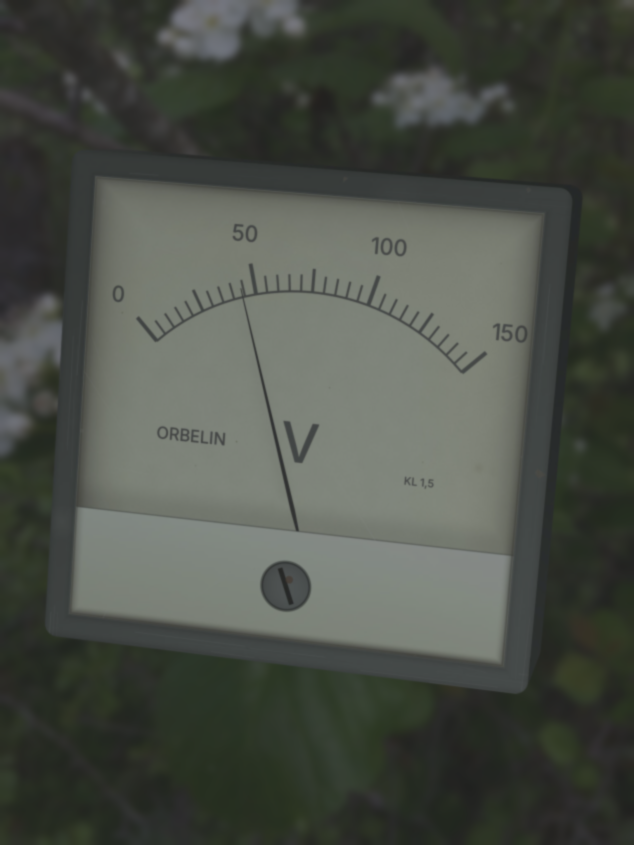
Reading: **45** V
